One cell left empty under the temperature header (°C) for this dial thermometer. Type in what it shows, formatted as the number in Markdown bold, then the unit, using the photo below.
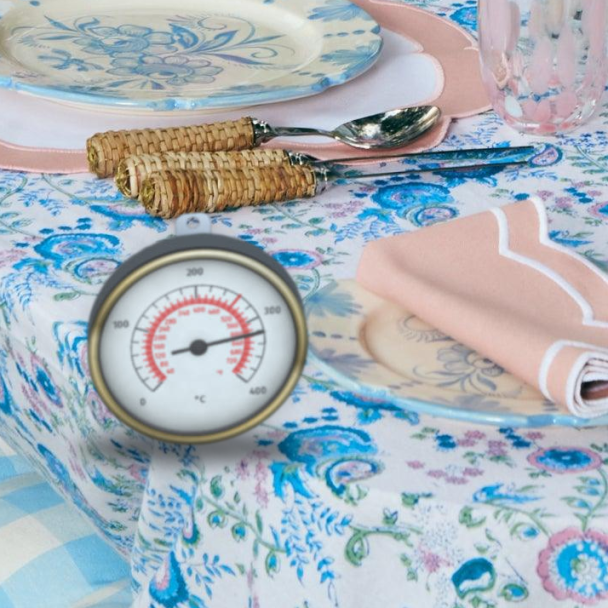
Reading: **320** °C
